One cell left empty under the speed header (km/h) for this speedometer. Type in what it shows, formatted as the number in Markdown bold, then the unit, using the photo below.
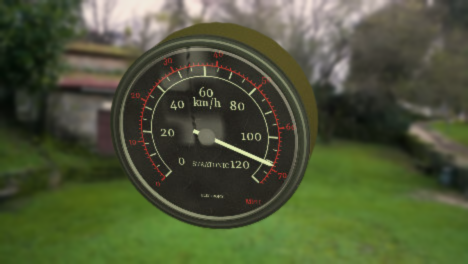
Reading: **110** km/h
